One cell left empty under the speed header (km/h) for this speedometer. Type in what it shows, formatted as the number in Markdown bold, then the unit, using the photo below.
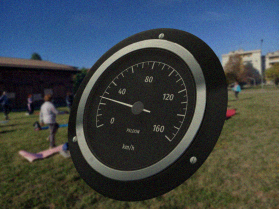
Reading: **25** km/h
